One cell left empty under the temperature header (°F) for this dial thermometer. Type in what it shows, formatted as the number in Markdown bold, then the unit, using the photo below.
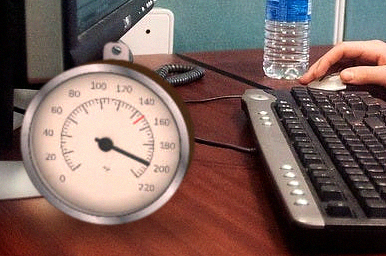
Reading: **200** °F
